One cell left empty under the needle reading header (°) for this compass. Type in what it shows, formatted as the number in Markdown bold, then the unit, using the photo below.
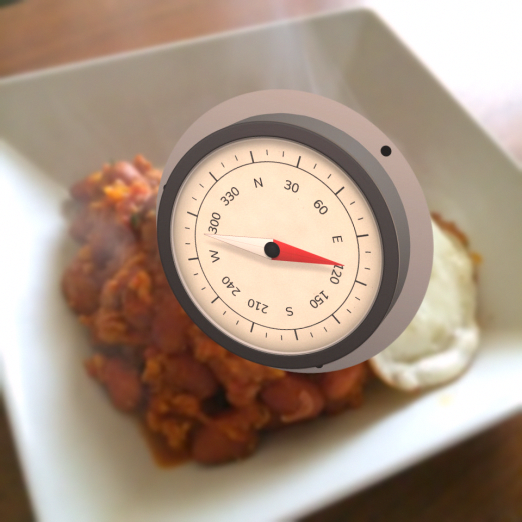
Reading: **110** °
